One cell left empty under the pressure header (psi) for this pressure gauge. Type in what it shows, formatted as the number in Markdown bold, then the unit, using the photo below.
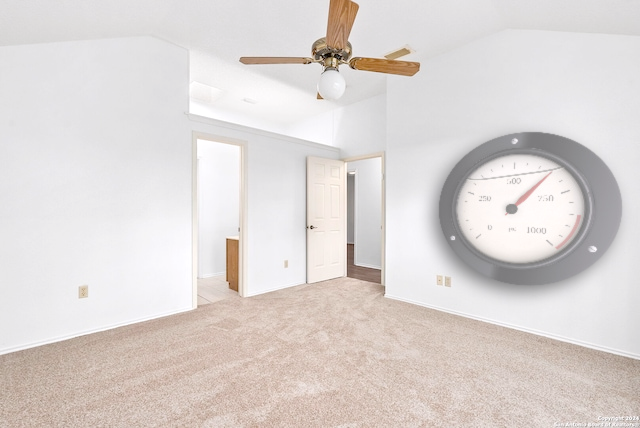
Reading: **650** psi
